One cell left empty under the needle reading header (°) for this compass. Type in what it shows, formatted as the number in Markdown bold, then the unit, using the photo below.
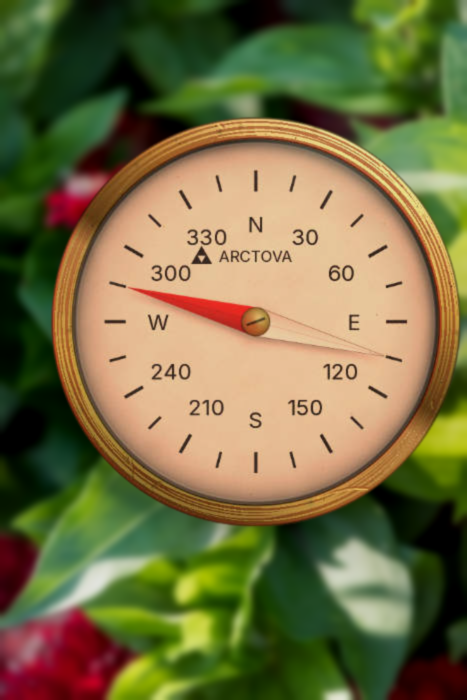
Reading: **285** °
